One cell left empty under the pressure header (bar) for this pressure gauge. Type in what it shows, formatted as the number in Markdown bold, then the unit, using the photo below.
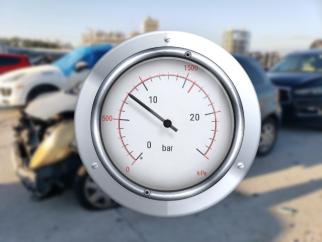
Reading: **8** bar
